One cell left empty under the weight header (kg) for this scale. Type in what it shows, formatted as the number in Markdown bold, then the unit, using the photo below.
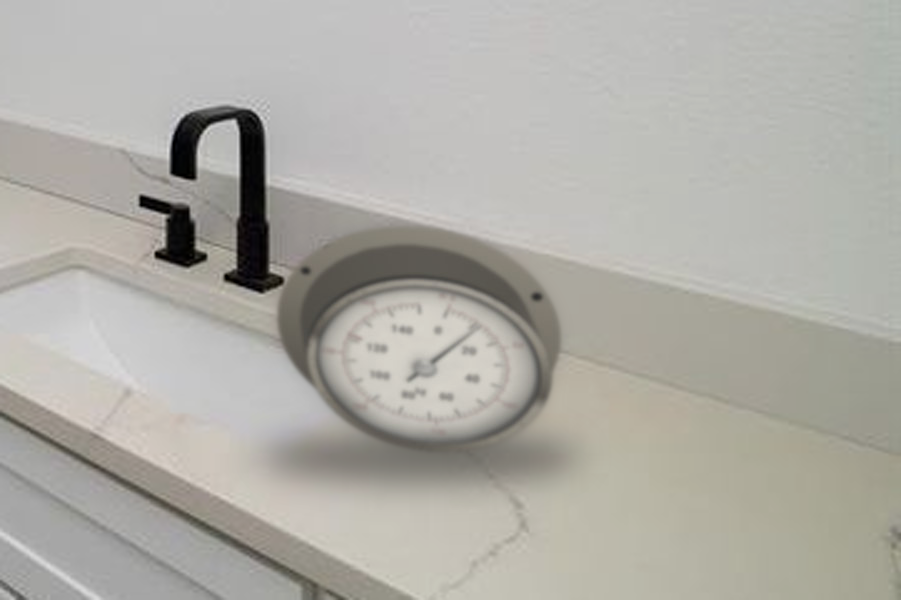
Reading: **10** kg
